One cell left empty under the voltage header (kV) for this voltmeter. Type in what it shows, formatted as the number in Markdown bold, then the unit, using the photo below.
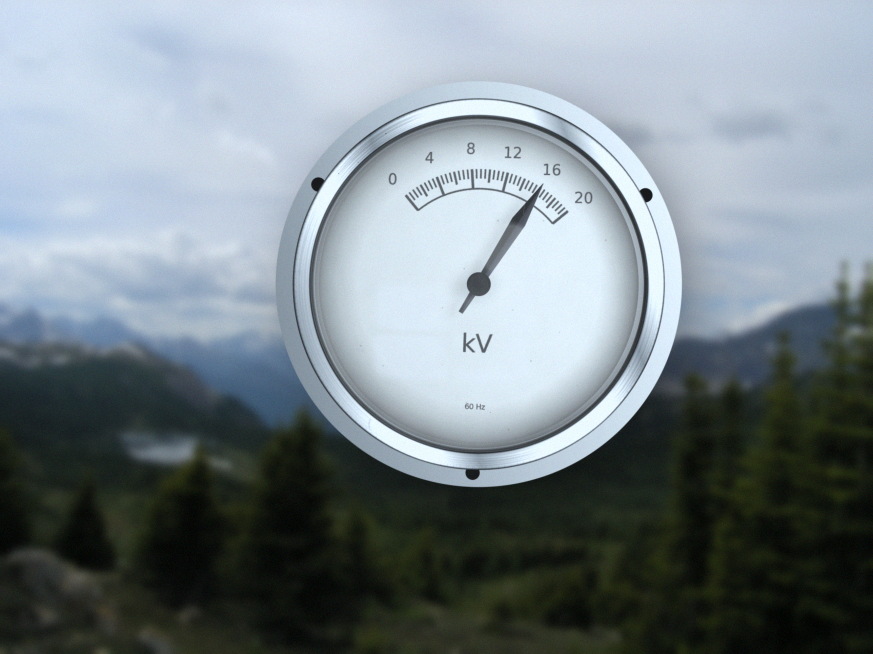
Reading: **16** kV
